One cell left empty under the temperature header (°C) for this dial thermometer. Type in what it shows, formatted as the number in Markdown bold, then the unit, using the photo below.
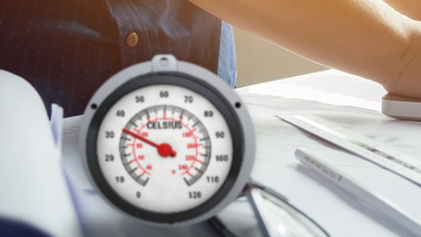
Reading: **35** °C
